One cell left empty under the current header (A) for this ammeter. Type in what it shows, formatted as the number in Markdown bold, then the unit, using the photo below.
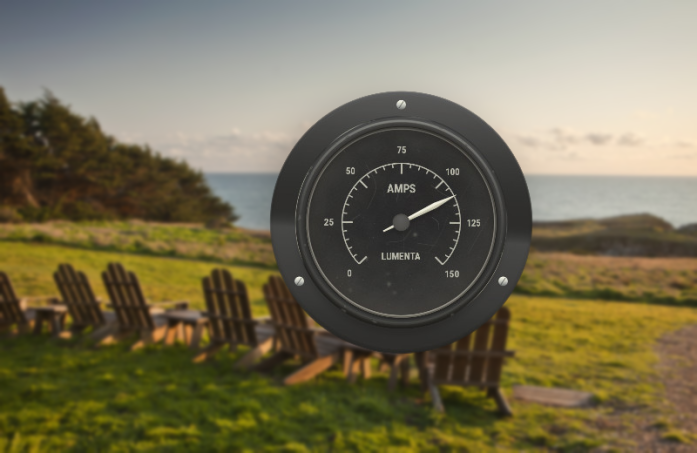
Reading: **110** A
